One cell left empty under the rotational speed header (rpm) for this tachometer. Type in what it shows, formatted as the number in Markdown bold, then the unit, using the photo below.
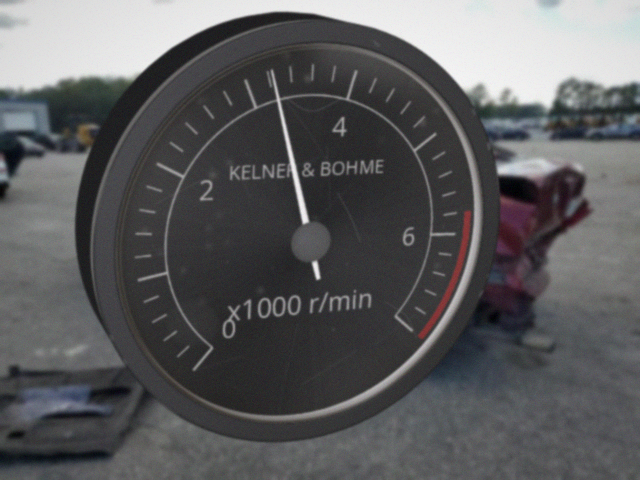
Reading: **3200** rpm
